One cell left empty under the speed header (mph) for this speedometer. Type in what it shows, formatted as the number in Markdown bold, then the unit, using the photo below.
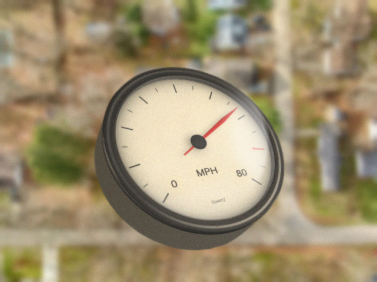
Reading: **57.5** mph
